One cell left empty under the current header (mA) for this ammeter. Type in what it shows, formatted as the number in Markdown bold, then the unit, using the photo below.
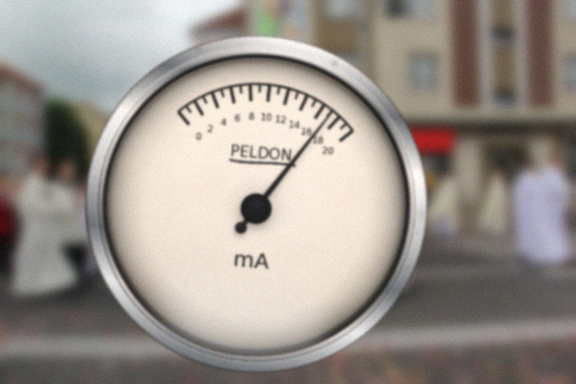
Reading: **17** mA
